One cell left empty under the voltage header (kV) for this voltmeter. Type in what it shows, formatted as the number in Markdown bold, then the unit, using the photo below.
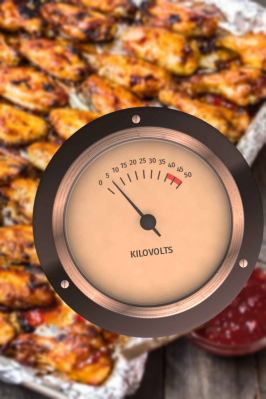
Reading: **5** kV
